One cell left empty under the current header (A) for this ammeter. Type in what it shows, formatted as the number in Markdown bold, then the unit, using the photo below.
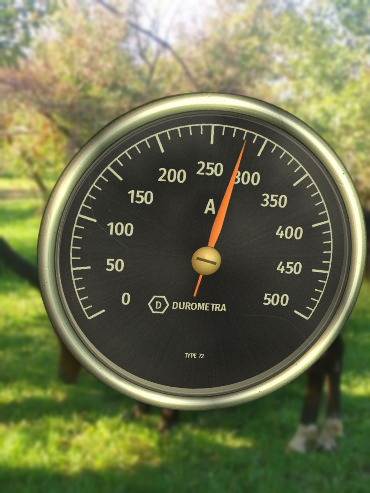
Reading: **280** A
